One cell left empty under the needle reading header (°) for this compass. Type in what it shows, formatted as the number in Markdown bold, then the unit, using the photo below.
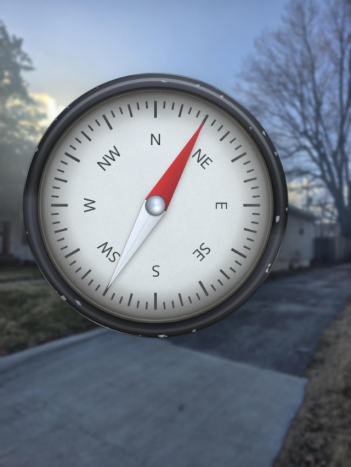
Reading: **30** °
